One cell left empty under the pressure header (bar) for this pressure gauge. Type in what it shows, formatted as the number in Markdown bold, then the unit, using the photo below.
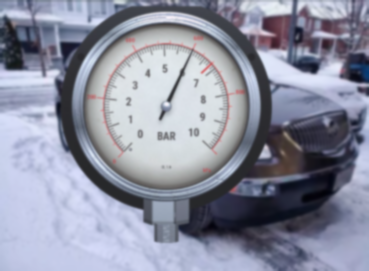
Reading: **6** bar
